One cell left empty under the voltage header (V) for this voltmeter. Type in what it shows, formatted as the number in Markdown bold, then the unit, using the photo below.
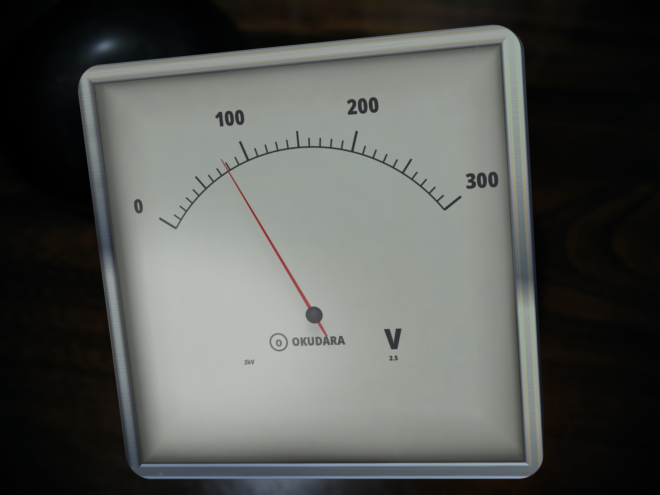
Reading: **80** V
